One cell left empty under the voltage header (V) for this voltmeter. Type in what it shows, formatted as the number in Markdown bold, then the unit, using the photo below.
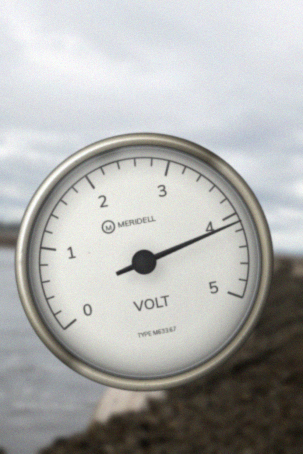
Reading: **4.1** V
